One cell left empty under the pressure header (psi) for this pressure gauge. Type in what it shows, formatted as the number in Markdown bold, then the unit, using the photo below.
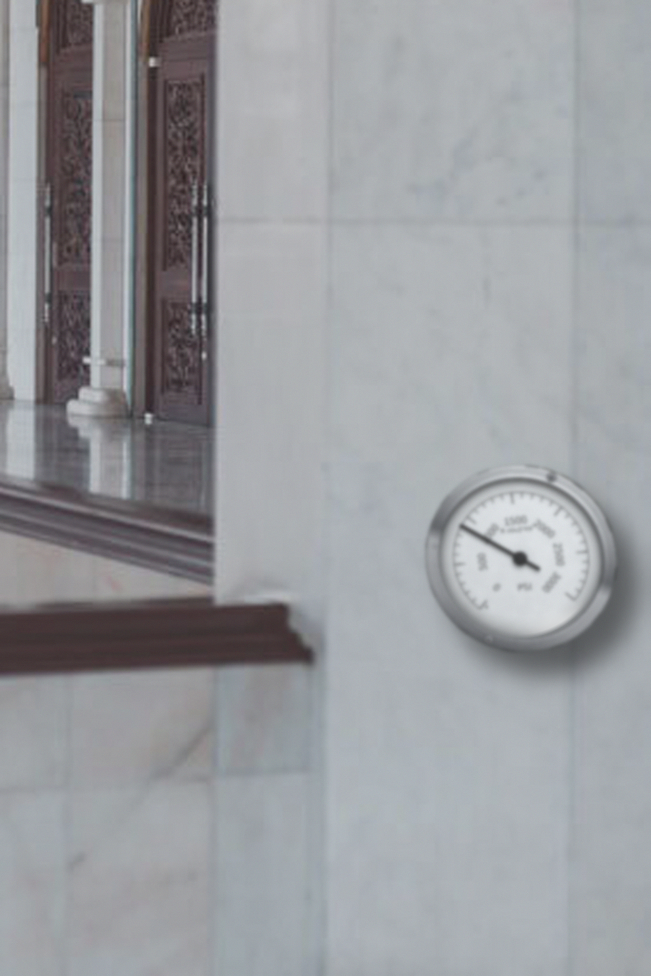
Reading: **900** psi
